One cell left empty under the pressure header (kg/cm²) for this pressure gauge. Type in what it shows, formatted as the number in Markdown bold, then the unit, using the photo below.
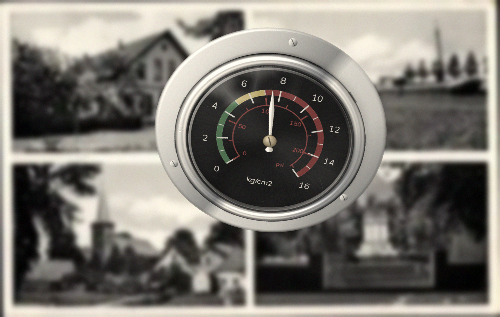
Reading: **7.5** kg/cm²
